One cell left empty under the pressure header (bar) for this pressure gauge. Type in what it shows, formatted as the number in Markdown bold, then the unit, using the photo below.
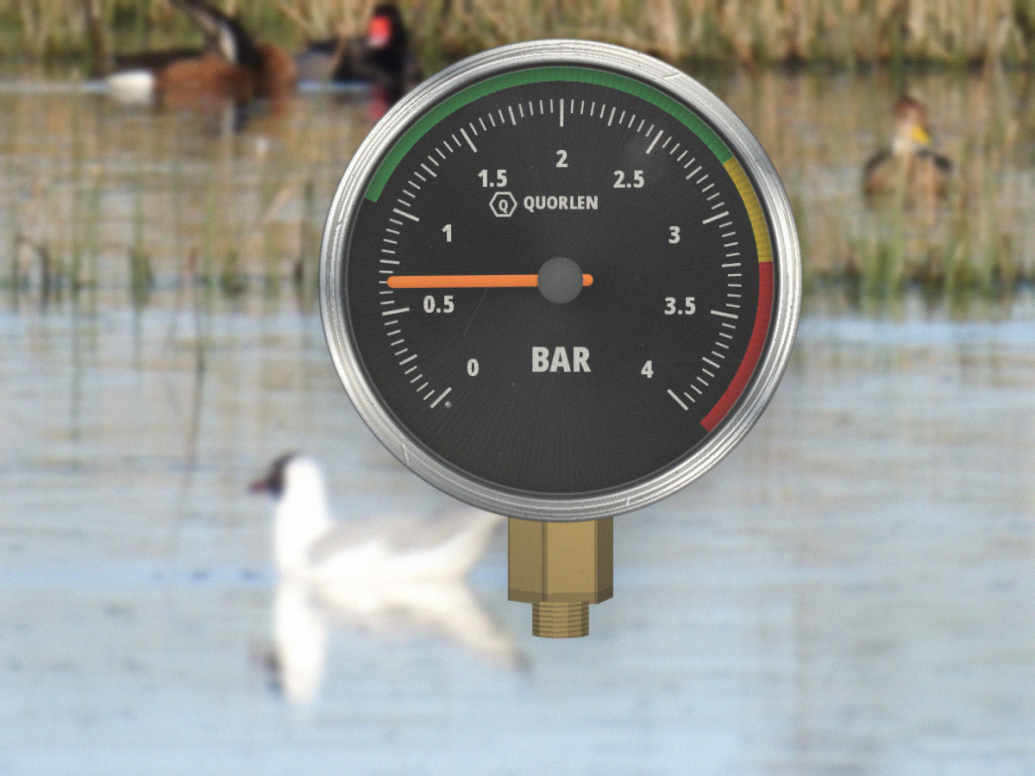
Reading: **0.65** bar
